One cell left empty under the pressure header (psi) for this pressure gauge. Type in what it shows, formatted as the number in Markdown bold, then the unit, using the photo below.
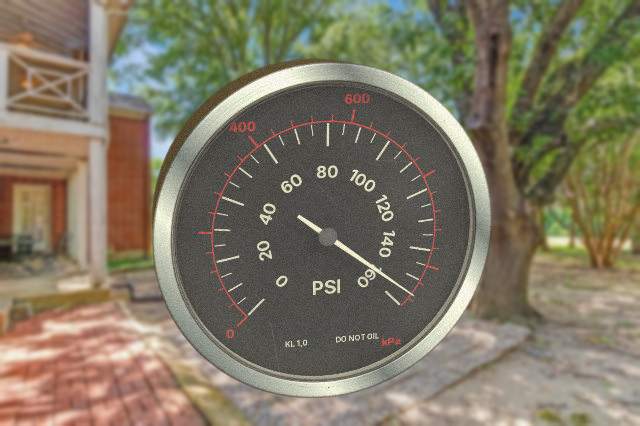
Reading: **155** psi
